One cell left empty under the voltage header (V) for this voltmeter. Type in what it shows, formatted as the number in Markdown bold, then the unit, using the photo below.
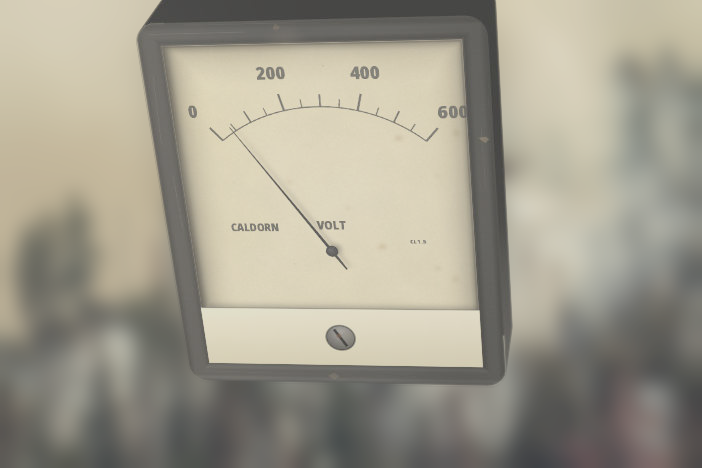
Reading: **50** V
